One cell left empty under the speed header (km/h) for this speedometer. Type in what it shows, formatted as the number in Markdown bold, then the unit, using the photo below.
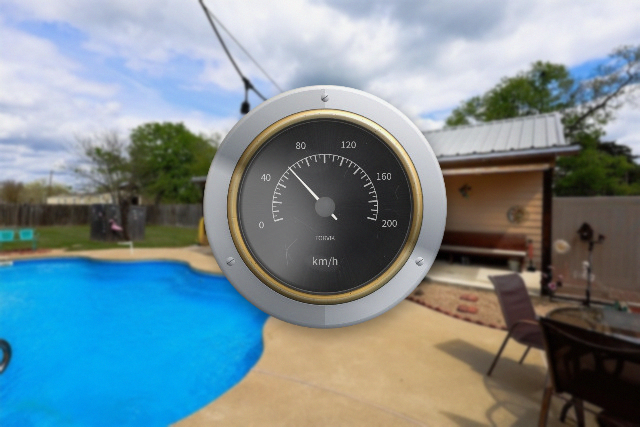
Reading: **60** km/h
